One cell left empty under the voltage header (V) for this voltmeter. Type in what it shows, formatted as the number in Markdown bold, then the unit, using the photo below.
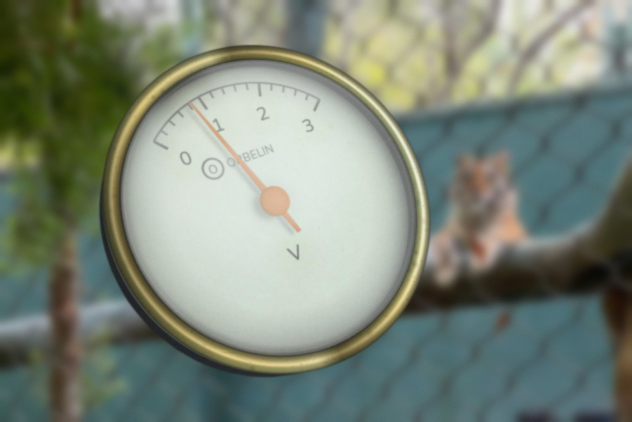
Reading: **0.8** V
